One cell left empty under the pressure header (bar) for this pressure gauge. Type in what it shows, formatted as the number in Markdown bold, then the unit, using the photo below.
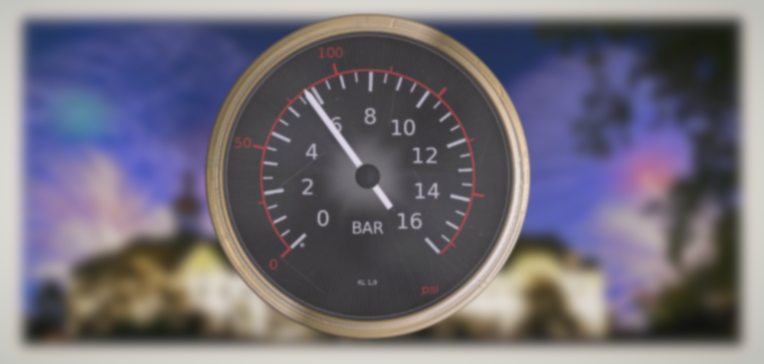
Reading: **5.75** bar
